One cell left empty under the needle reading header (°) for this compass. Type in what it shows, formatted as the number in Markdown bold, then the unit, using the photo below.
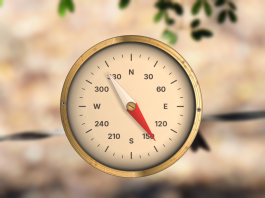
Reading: **145** °
